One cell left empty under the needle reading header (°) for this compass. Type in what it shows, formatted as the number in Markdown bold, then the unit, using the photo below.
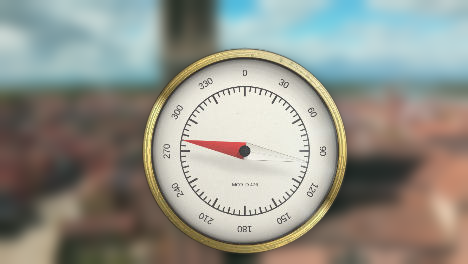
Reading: **280** °
